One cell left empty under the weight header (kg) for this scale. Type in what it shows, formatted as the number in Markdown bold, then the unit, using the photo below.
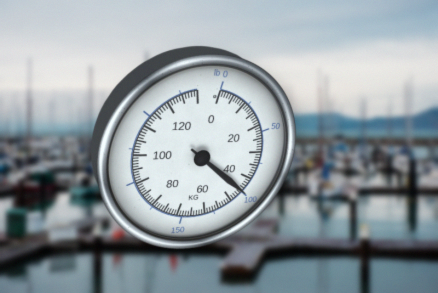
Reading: **45** kg
